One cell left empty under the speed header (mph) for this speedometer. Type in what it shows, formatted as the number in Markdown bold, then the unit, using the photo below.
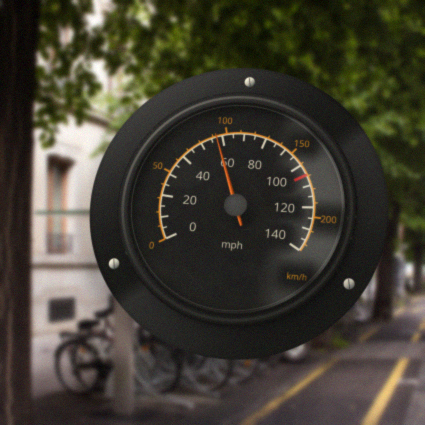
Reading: **57.5** mph
